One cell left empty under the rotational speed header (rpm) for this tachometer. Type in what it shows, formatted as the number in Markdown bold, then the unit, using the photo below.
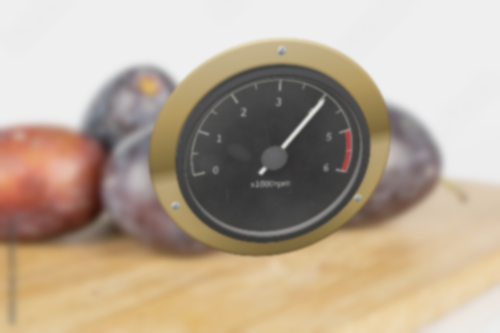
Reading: **4000** rpm
